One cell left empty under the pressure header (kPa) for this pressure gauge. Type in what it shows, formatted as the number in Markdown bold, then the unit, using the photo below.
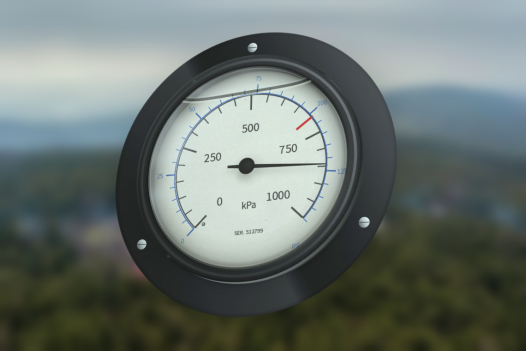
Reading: **850** kPa
